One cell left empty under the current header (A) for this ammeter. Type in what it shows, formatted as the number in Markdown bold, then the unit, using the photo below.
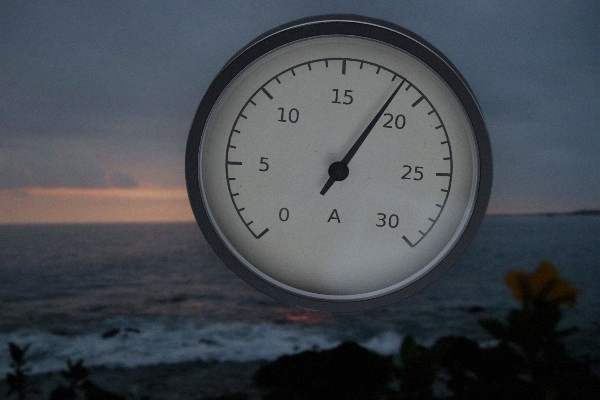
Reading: **18.5** A
